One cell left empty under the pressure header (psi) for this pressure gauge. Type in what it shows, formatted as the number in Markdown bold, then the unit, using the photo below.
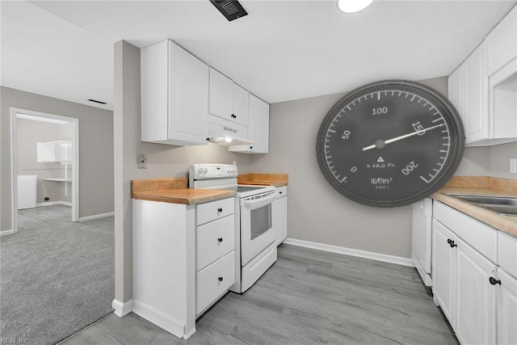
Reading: **155** psi
